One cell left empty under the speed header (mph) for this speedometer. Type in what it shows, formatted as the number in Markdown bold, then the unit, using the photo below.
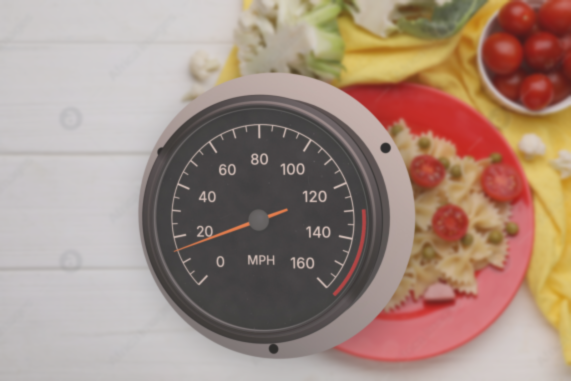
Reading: **15** mph
